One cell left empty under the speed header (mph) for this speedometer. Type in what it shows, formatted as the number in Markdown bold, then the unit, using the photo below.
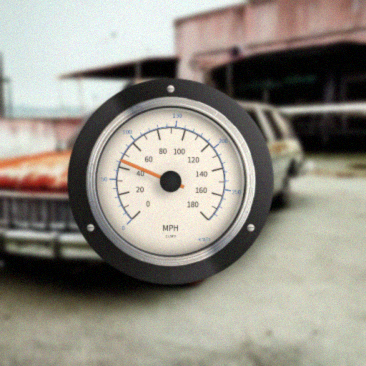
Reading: **45** mph
